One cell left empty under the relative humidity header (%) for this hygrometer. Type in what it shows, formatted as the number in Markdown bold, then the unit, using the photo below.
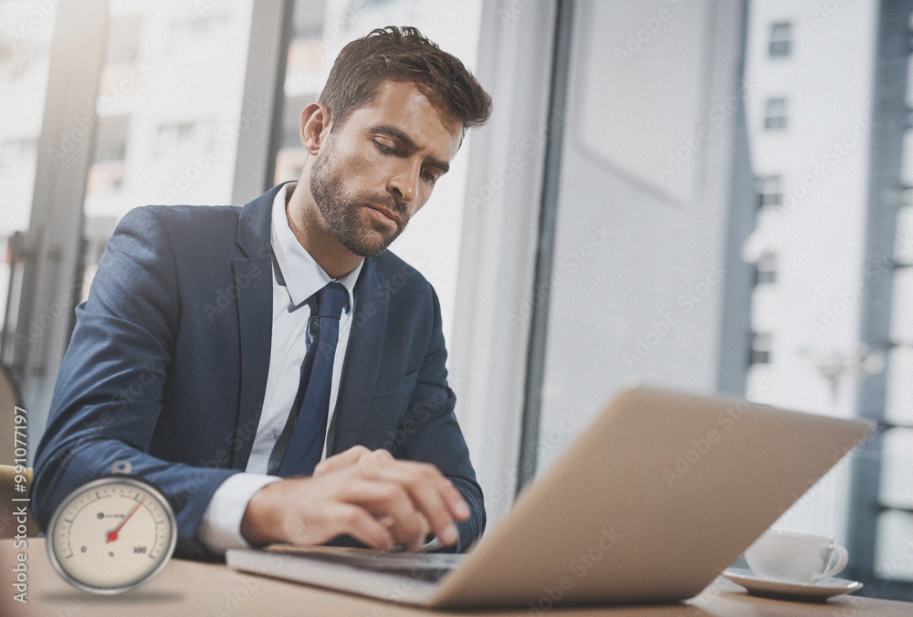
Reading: **64** %
